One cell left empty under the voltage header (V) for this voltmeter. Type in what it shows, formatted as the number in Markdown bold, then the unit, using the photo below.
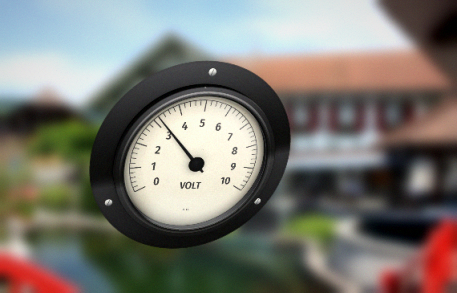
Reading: **3.2** V
